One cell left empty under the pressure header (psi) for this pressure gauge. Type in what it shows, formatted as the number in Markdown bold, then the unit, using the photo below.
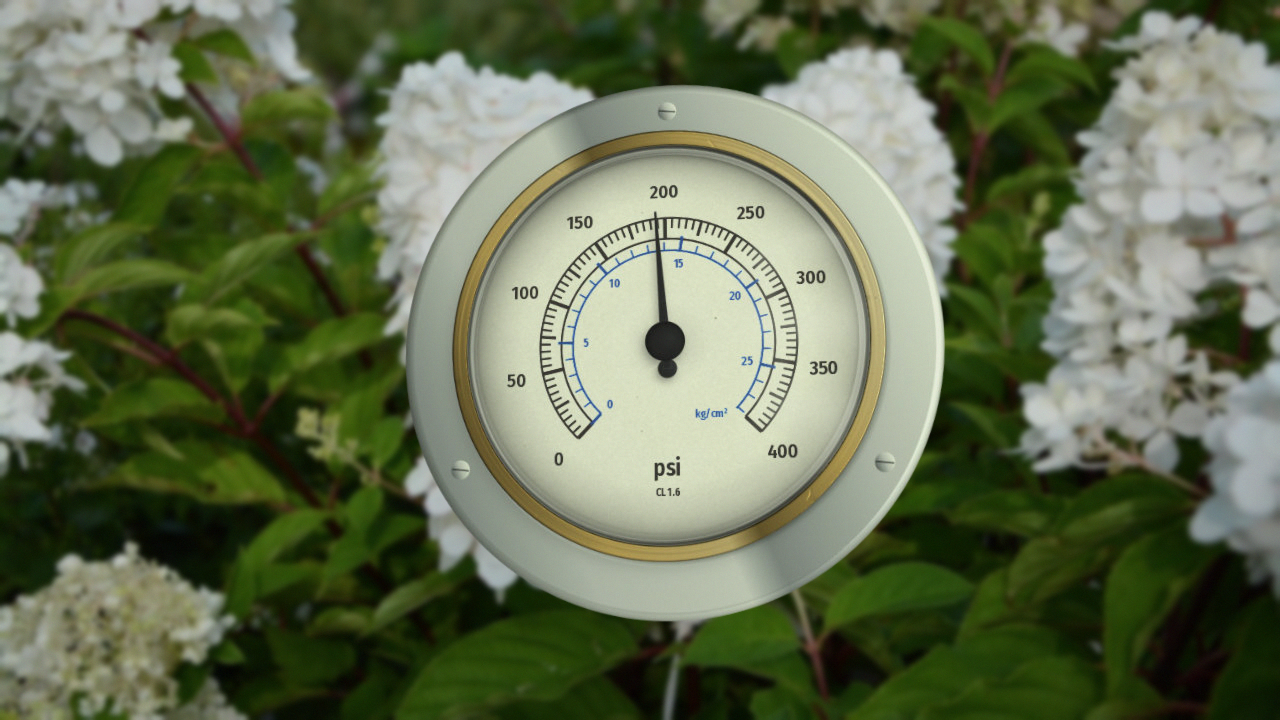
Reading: **195** psi
